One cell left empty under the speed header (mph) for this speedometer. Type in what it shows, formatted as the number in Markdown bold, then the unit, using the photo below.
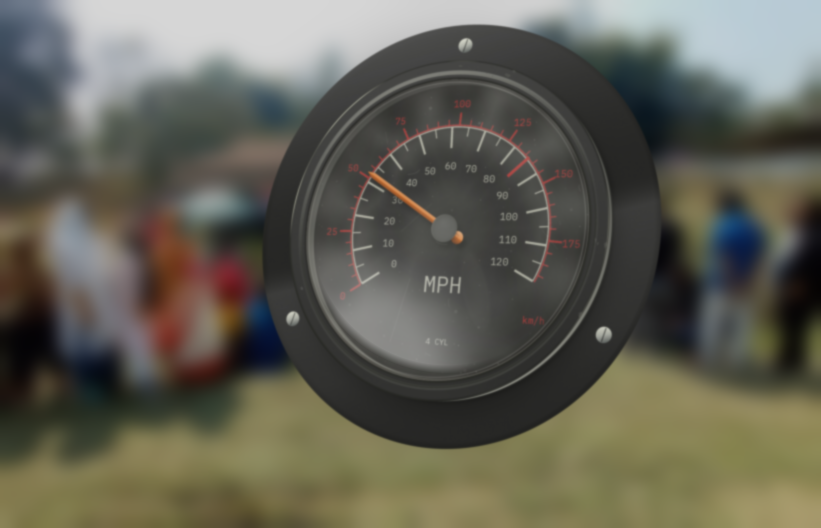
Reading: **32.5** mph
